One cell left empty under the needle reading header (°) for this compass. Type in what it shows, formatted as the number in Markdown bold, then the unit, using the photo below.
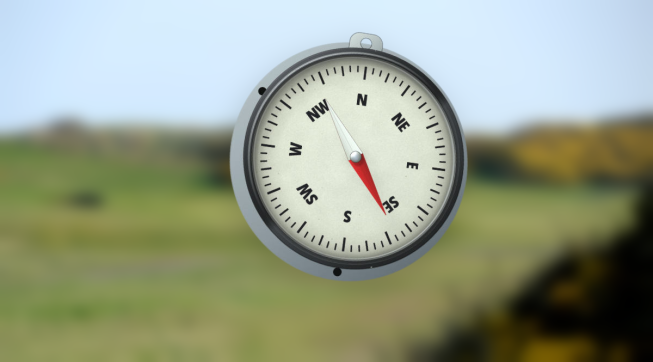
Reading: **145** °
